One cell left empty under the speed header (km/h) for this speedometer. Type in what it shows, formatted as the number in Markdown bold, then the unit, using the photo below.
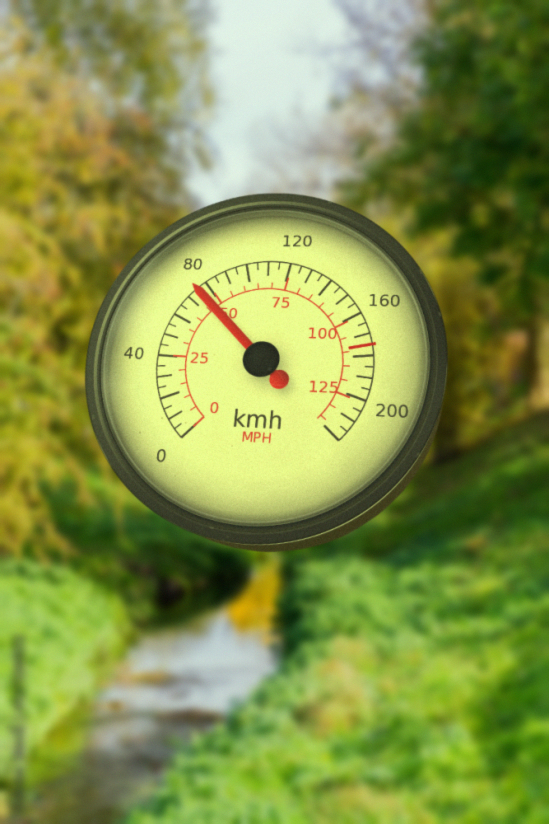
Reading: **75** km/h
